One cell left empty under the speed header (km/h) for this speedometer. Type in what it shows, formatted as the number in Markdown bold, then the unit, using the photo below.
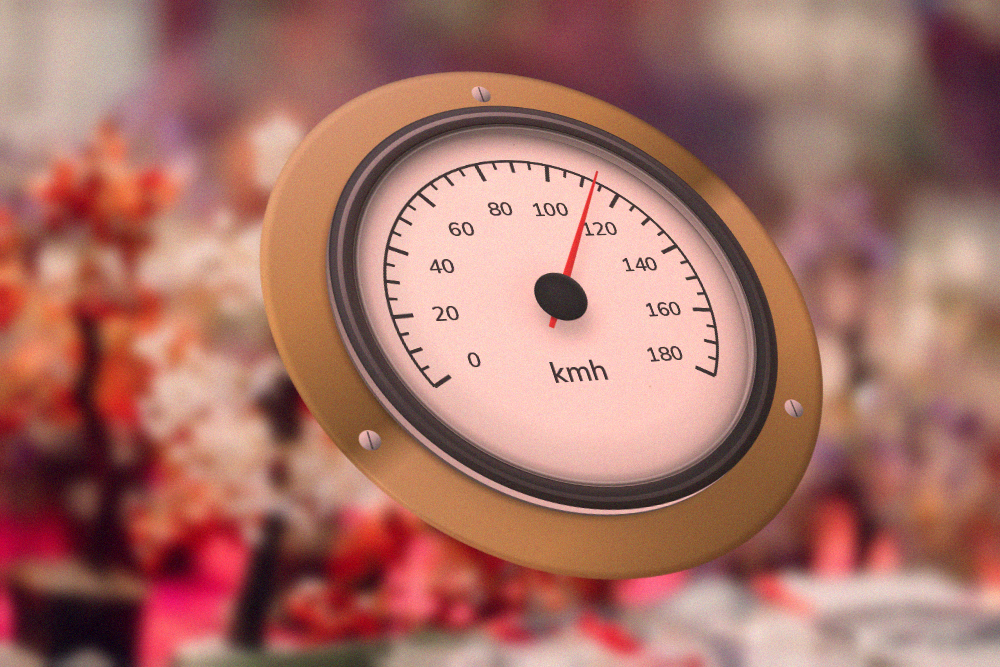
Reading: **112.5** km/h
